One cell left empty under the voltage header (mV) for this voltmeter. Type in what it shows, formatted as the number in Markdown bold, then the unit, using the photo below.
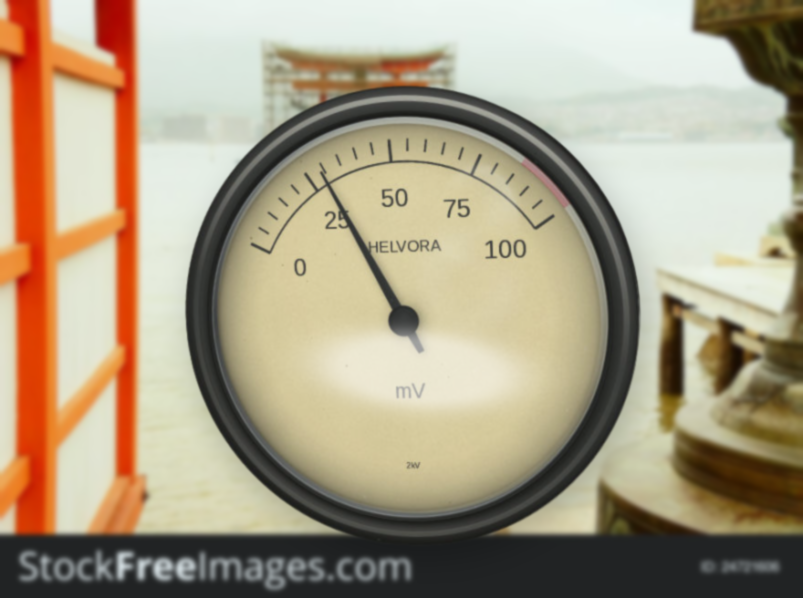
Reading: **30** mV
